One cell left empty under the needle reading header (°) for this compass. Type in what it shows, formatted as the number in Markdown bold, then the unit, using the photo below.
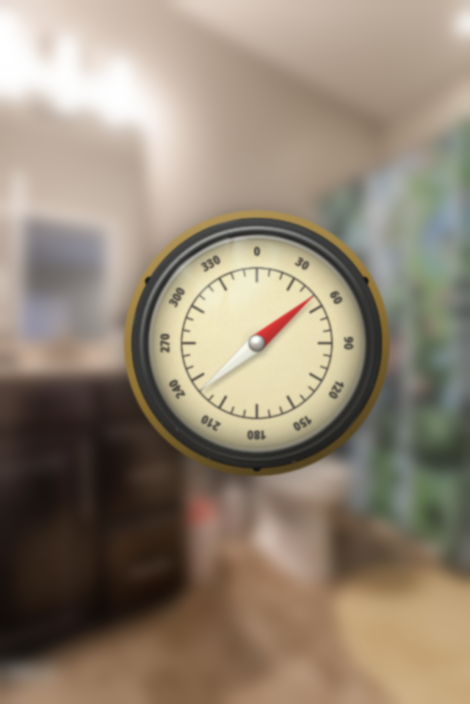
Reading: **50** °
